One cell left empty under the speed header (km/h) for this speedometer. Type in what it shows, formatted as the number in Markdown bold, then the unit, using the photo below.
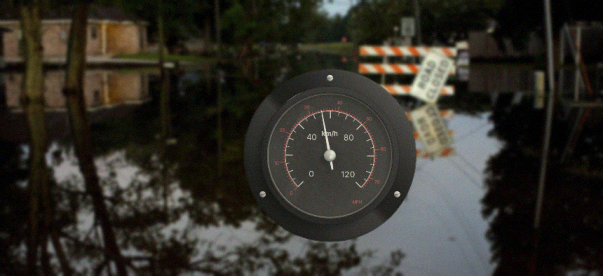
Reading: **55** km/h
